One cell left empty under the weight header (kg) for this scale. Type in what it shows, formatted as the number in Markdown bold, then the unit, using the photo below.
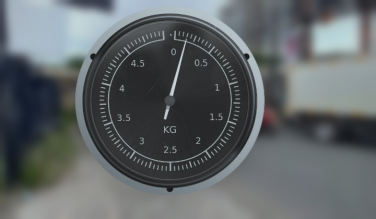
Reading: **0.15** kg
